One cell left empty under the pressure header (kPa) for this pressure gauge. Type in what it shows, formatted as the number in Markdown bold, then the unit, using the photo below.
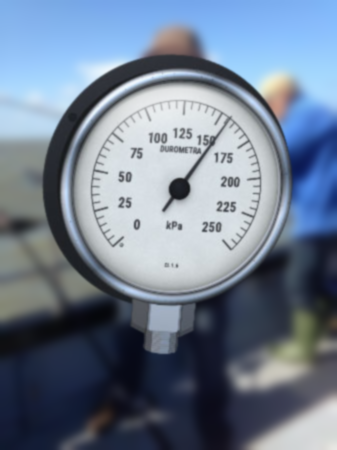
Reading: **155** kPa
